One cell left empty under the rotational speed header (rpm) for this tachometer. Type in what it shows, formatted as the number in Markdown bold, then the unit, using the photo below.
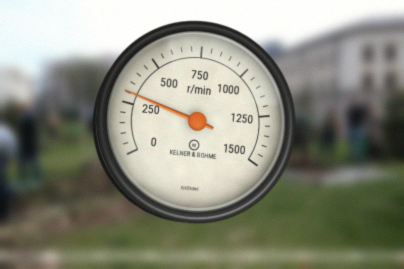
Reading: **300** rpm
